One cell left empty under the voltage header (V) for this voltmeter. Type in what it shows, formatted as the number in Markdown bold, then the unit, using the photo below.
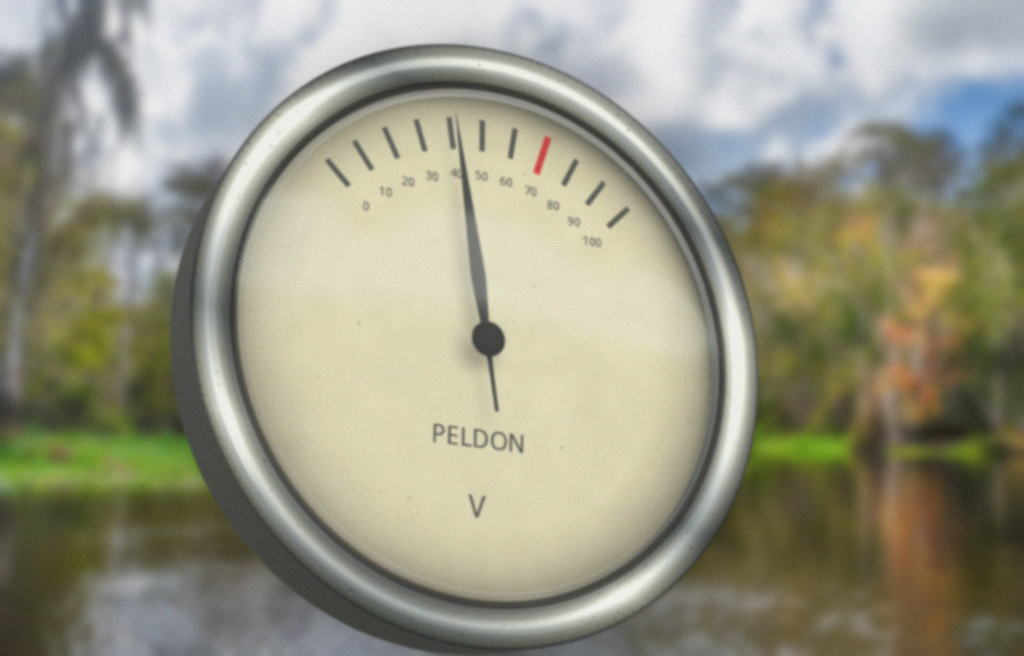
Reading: **40** V
